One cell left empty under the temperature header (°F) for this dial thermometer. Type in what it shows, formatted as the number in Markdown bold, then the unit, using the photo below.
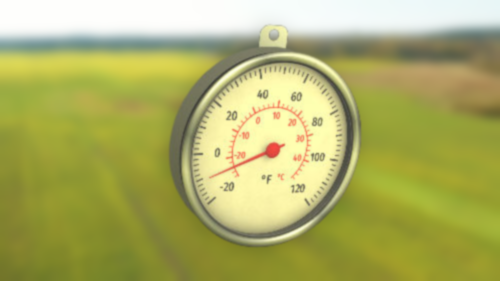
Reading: **-10** °F
